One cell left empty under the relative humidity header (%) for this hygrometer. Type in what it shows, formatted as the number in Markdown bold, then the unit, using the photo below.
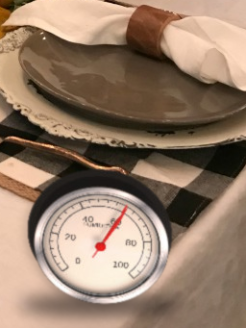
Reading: **60** %
